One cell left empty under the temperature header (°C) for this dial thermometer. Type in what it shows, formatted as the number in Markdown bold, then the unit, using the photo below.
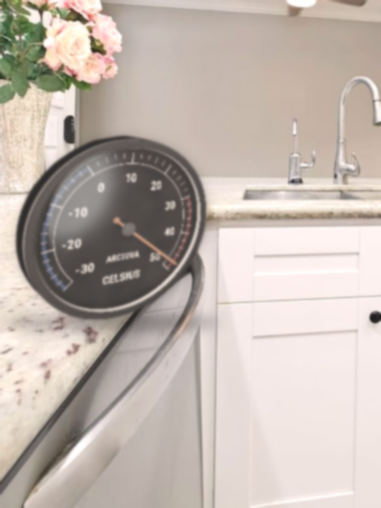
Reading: **48** °C
